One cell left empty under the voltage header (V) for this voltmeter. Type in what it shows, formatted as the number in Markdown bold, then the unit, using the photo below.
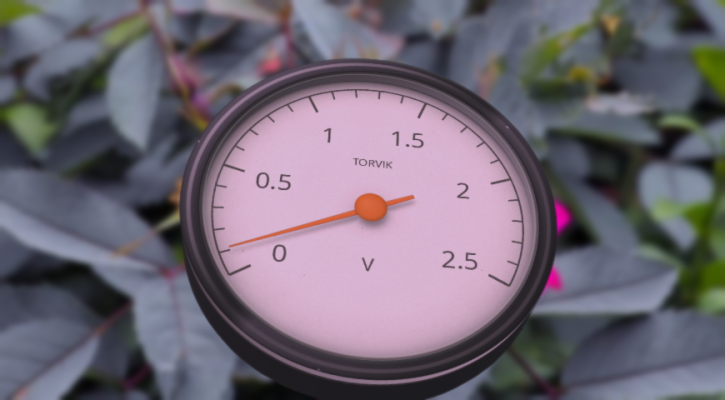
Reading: **0.1** V
